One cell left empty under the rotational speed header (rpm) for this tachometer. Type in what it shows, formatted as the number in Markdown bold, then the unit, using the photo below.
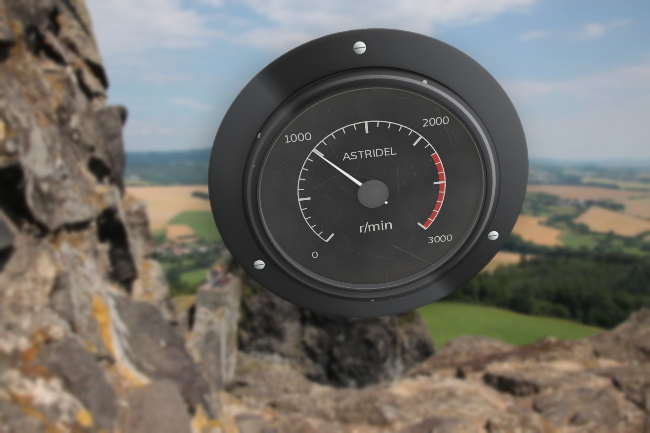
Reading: **1000** rpm
